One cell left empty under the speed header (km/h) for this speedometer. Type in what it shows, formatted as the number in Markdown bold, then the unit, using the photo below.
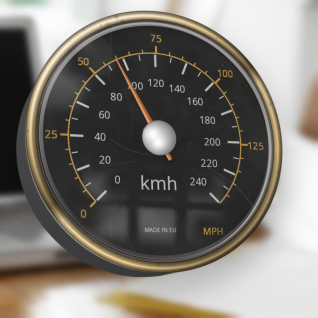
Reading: **95** km/h
